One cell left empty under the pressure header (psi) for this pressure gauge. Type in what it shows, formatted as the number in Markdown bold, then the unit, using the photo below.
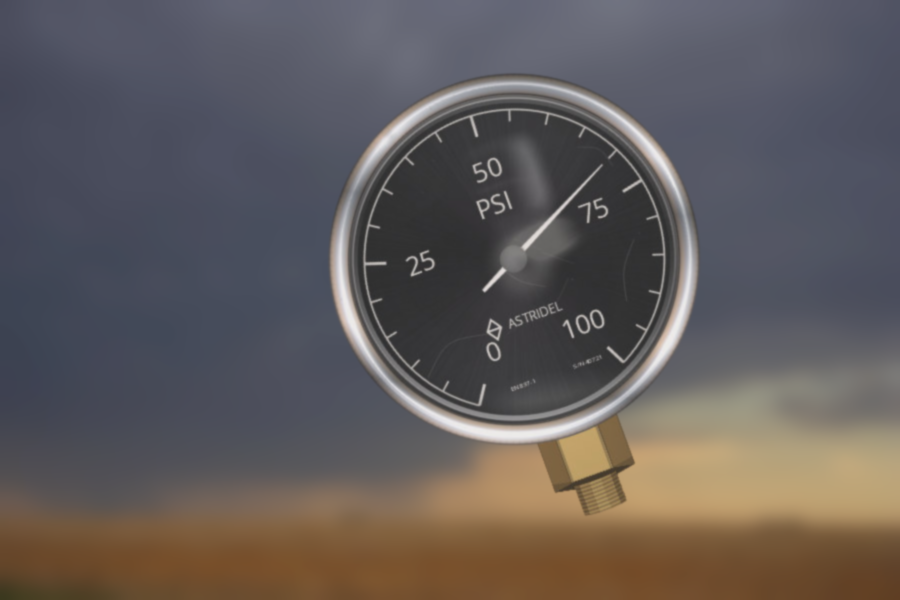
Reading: **70** psi
